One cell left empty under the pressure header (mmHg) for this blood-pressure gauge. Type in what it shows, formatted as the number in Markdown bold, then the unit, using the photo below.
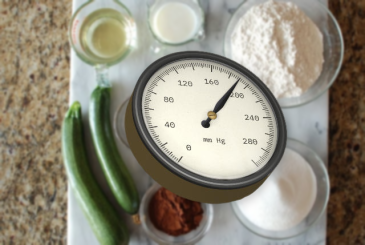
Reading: **190** mmHg
